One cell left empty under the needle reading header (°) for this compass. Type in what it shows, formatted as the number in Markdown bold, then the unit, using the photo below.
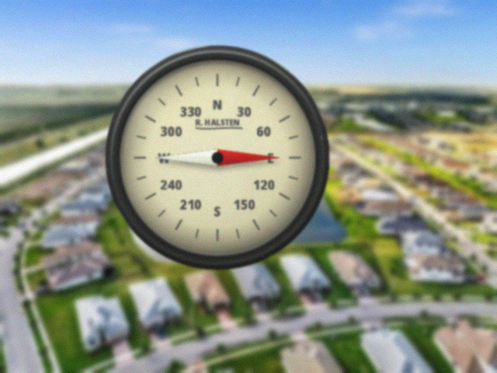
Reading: **90** °
